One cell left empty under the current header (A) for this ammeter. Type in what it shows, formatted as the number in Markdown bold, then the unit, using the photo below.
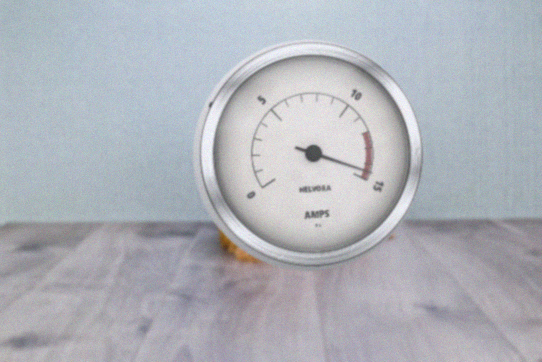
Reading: **14.5** A
